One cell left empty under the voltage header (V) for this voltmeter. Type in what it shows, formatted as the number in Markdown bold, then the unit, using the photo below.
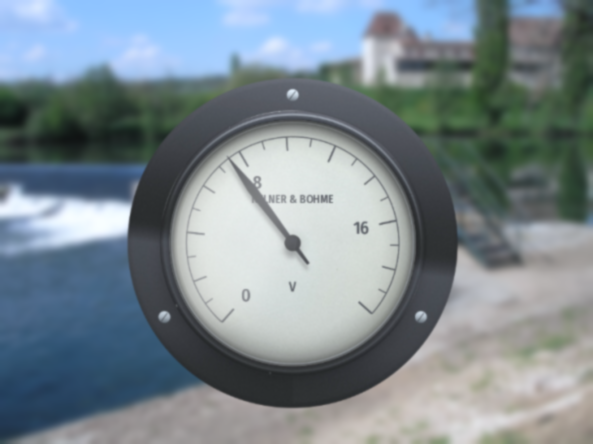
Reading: **7.5** V
